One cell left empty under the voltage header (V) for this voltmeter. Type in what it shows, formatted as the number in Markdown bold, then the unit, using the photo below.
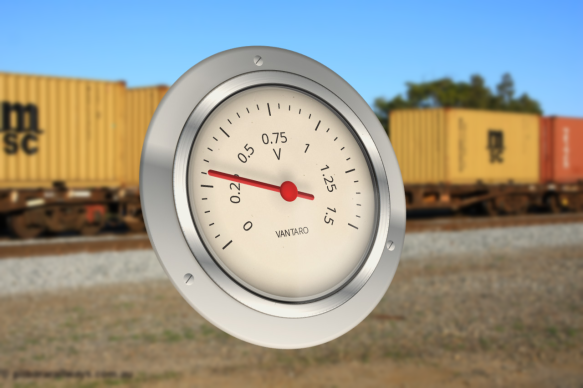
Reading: **0.3** V
